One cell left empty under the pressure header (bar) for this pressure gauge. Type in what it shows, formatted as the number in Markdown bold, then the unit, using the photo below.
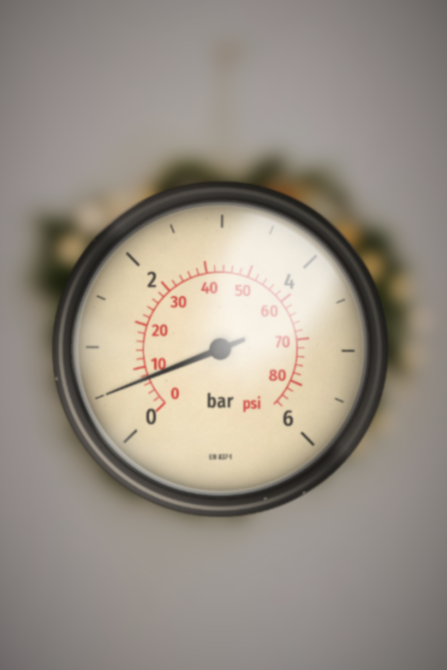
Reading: **0.5** bar
